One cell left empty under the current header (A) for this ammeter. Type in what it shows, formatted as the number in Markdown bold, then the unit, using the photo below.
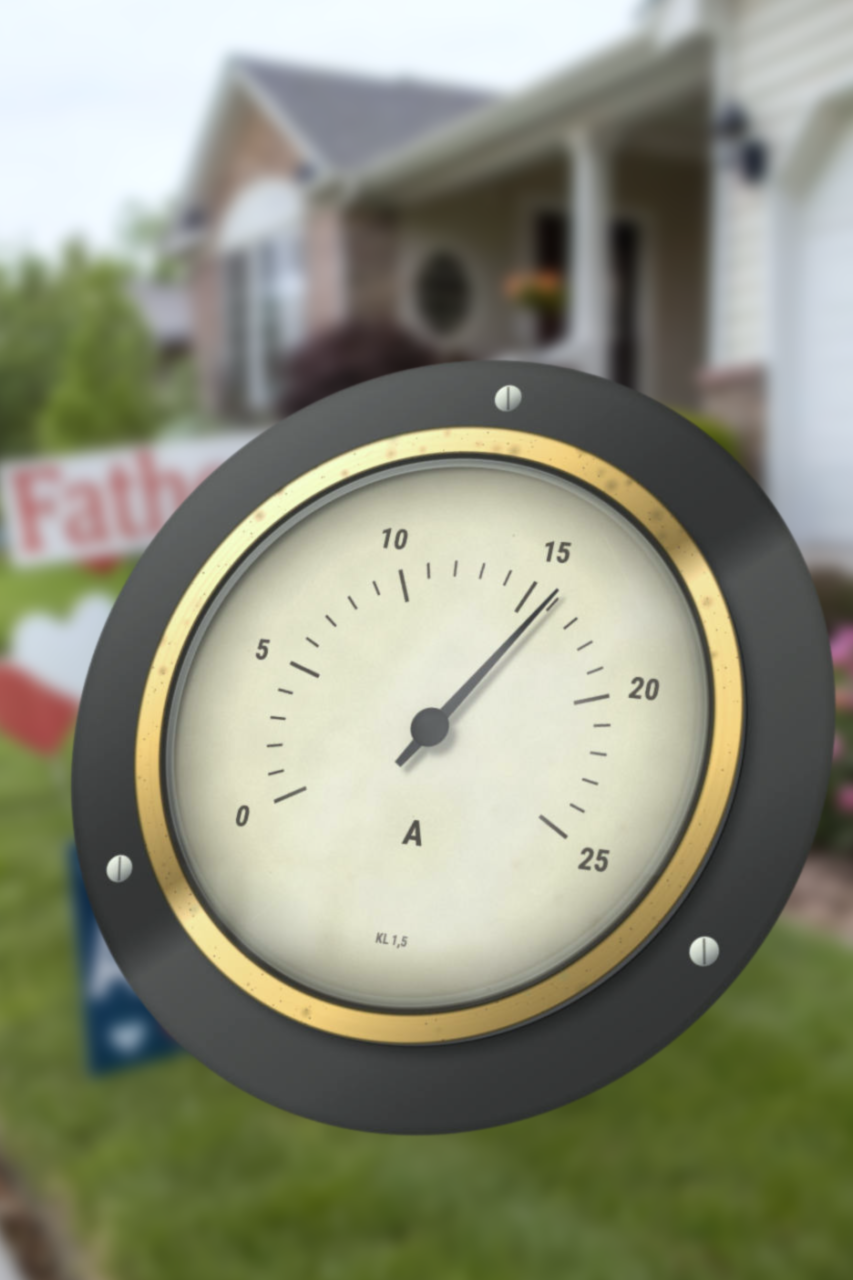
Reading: **16** A
